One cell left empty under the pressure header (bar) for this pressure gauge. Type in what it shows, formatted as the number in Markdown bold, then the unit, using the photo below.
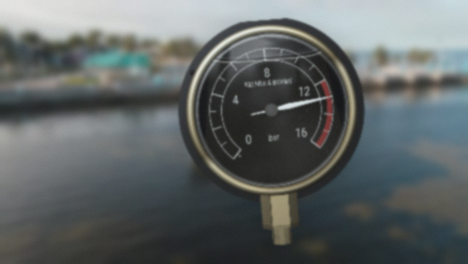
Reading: **13** bar
